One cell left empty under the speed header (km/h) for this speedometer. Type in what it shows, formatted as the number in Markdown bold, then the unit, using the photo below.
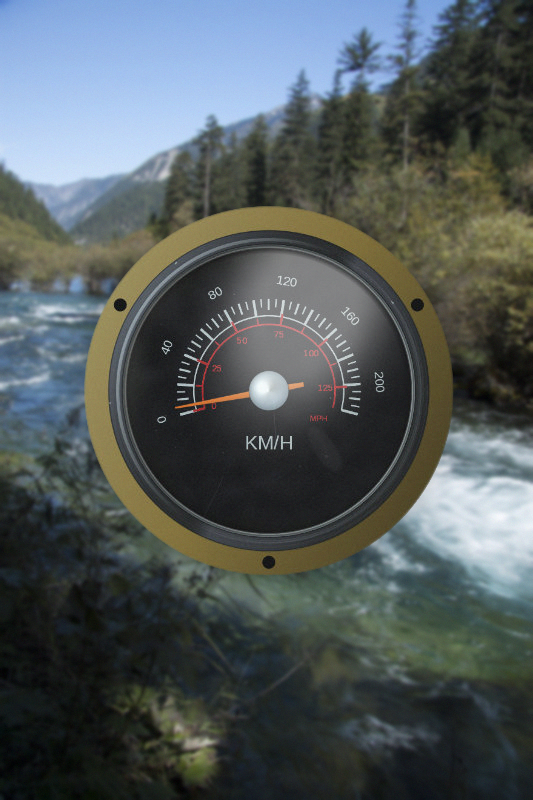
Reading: **5** km/h
